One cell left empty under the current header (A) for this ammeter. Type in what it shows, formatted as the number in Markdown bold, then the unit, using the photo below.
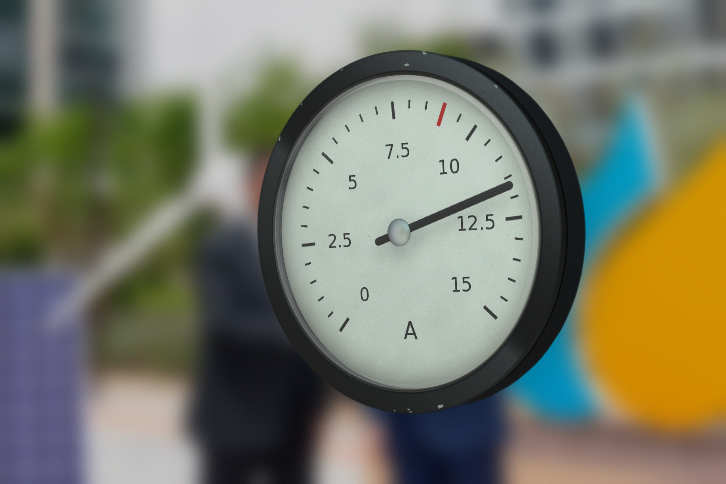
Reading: **11.75** A
